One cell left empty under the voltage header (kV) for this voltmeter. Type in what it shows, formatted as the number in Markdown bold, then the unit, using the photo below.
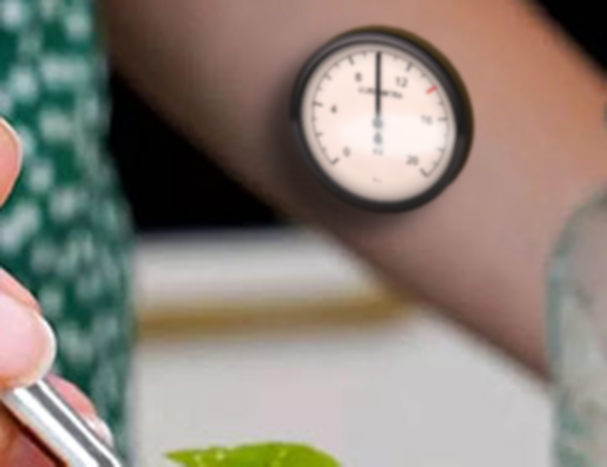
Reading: **10** kV
